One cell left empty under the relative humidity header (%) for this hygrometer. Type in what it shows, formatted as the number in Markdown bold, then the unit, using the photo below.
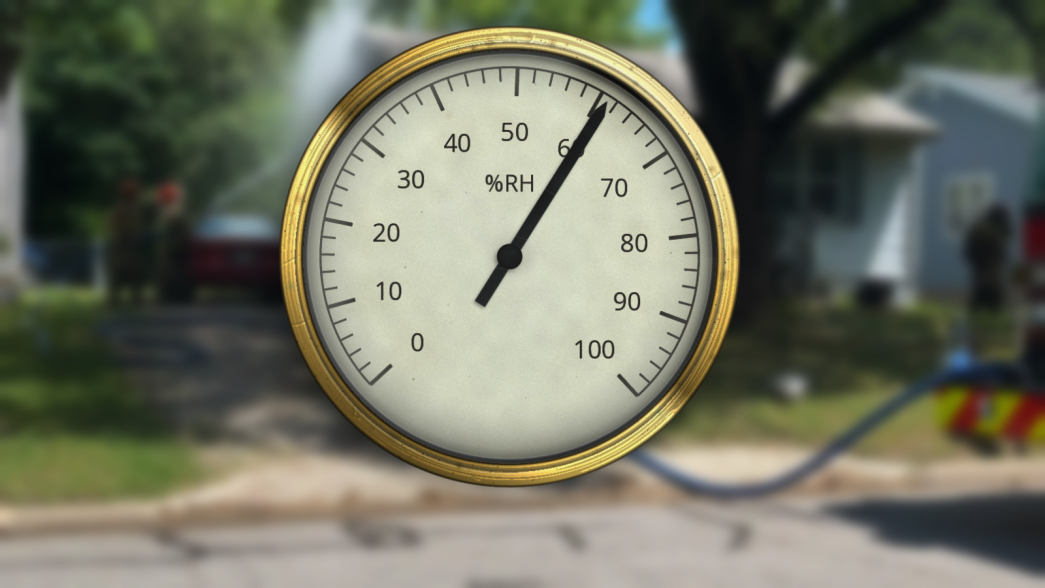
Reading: **61** %
